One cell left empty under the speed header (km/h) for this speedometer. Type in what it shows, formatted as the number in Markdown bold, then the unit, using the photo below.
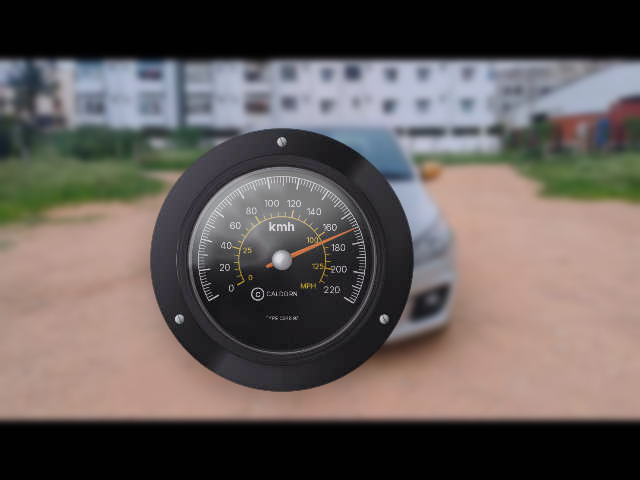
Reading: **170** km/h
